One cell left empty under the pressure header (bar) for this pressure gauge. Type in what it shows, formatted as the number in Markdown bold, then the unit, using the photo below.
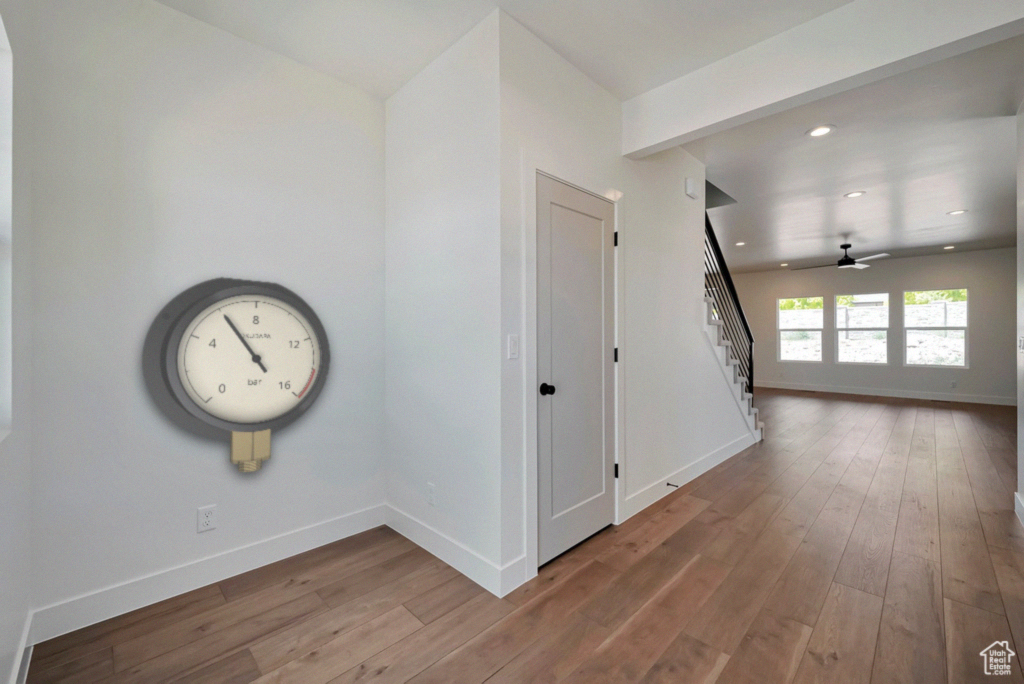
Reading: **6** bar
